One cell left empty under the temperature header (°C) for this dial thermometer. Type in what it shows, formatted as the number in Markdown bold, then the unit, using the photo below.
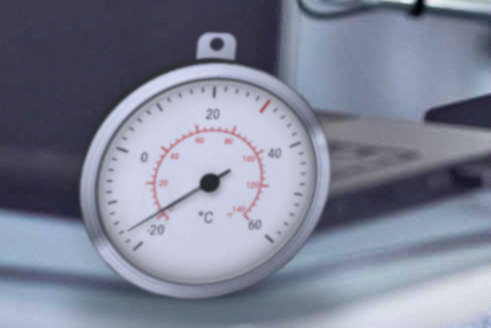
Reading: **-16** °C
